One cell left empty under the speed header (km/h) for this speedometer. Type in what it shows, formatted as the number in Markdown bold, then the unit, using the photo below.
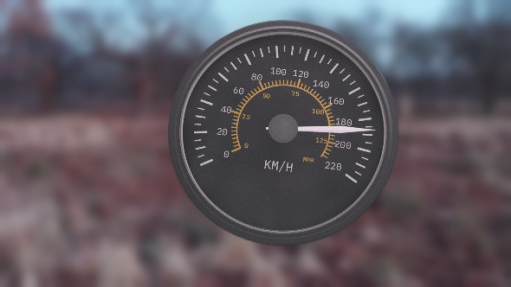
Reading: **187.5** km/h
